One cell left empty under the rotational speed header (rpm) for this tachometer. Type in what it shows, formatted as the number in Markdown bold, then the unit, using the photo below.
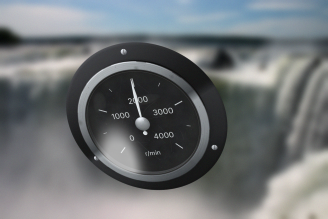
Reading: **2000** rpm
